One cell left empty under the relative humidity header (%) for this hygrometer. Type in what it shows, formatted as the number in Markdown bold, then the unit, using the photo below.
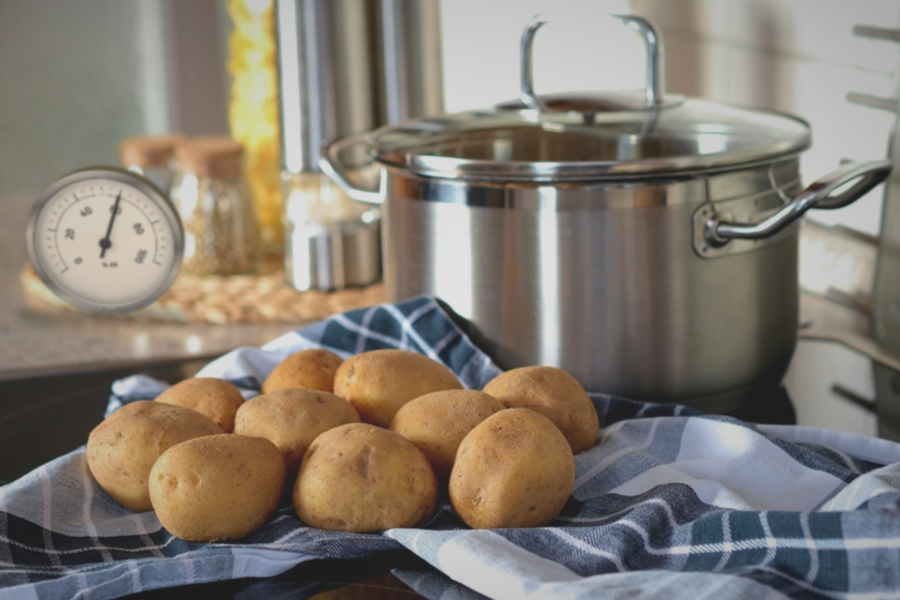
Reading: **60** %
